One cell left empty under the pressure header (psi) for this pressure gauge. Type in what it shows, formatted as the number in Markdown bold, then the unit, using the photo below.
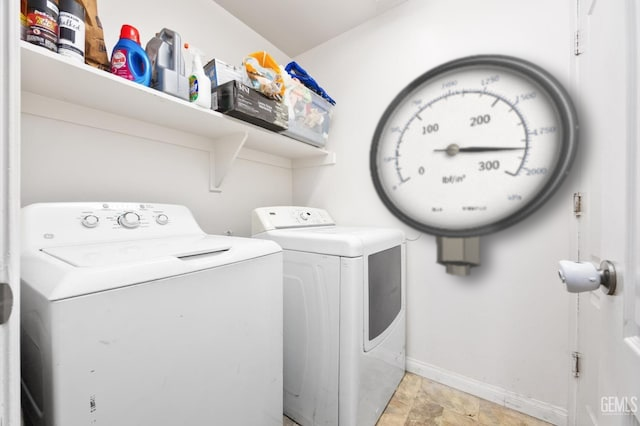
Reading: **270** psi
